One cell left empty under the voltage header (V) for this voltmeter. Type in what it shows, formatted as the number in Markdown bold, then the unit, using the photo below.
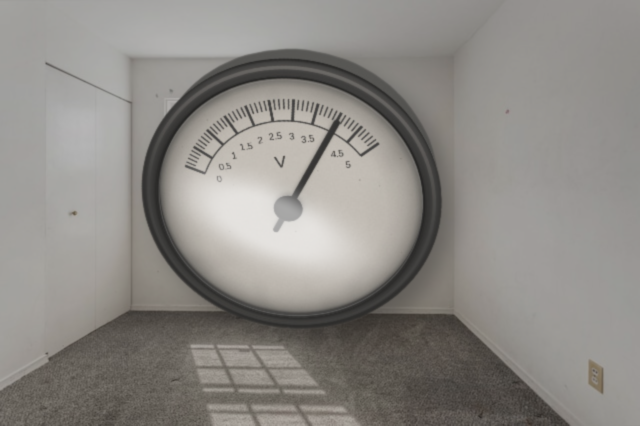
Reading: **4** V
